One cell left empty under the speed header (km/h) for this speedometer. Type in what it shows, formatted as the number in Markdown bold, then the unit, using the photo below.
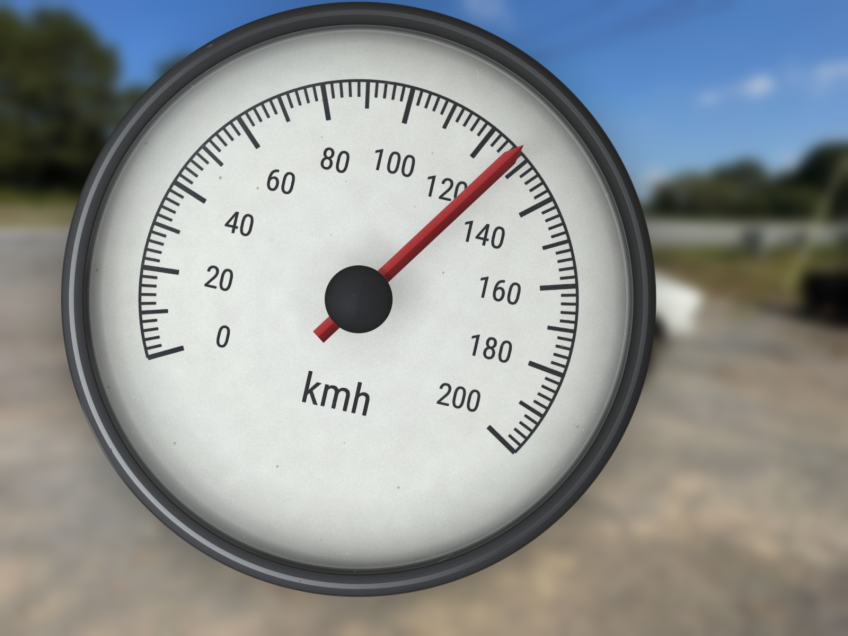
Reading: **127** km/h
